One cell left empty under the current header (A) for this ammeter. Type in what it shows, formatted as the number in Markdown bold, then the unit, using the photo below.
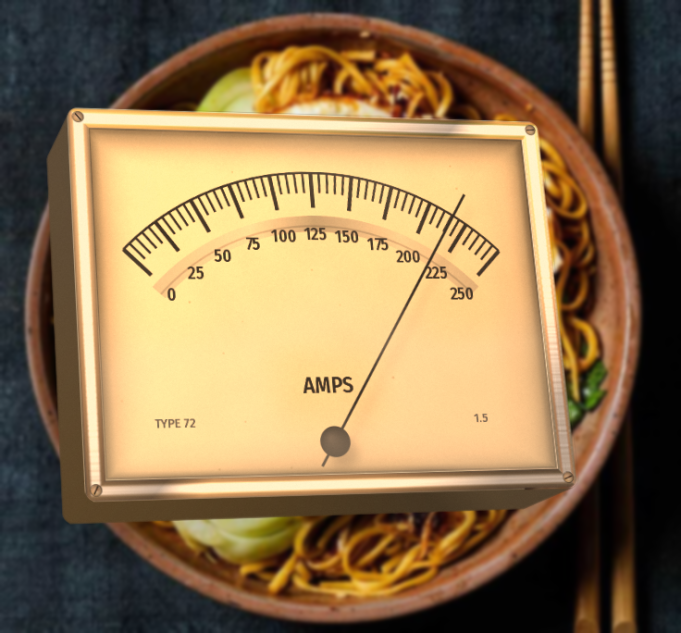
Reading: **215** A
